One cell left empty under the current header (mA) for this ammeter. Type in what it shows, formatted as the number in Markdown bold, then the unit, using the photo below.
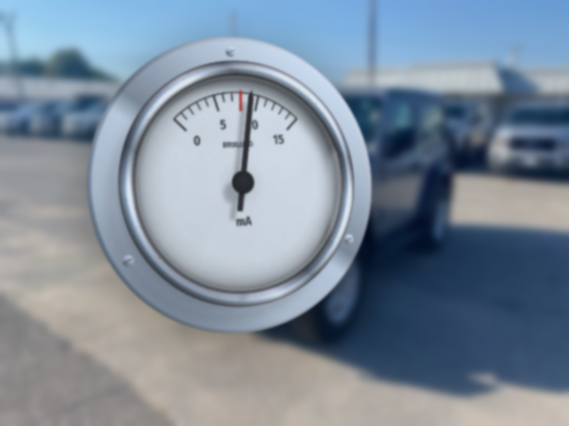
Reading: **9** mA
